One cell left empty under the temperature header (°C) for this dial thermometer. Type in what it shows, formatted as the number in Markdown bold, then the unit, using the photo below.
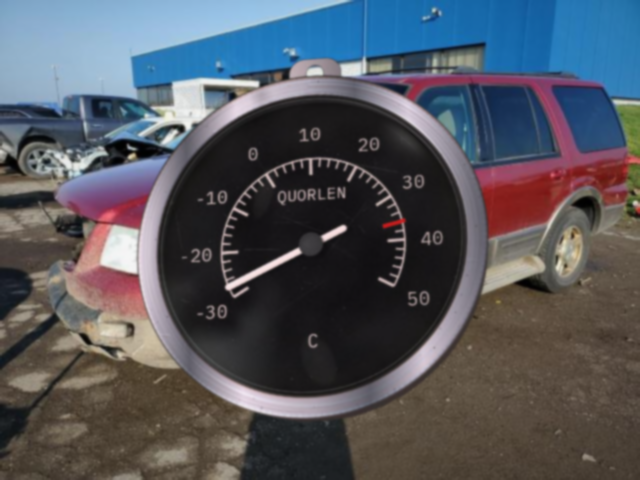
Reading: **-28** °C
